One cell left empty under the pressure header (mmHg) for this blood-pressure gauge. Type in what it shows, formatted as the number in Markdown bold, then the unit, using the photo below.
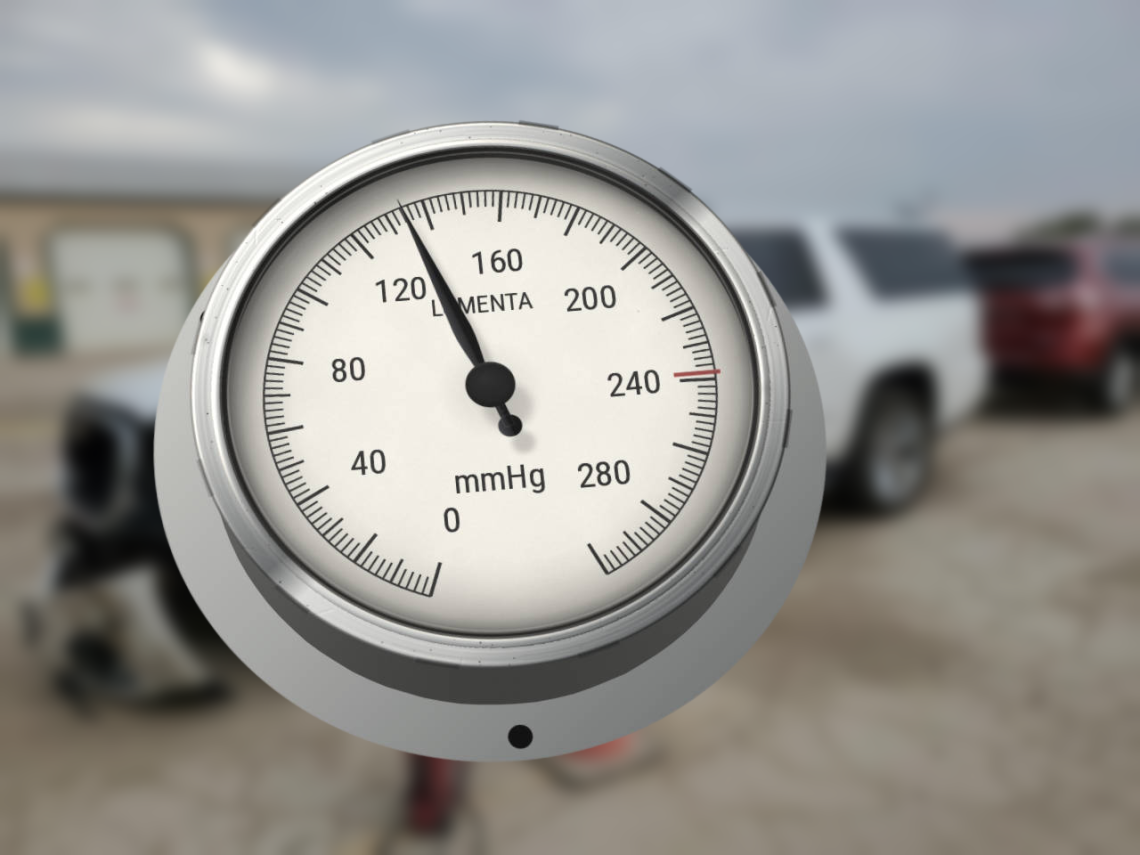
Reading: **134** mmHg
